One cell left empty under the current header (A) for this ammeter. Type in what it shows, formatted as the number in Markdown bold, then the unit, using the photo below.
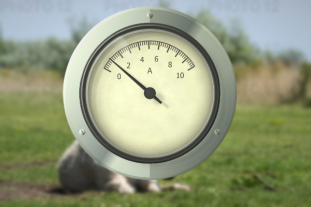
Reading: **1** A
